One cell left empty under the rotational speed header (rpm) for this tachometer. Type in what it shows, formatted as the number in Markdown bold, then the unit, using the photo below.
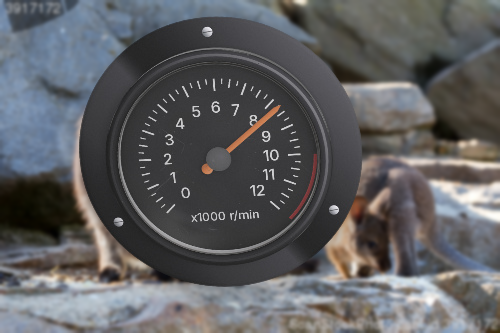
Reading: **8250** rpm
